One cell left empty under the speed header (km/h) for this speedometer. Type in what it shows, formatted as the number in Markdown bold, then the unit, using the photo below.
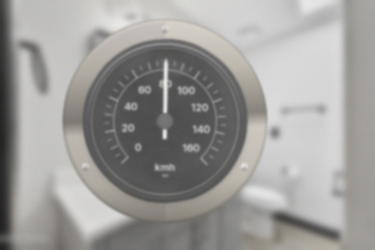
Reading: **80** km/h
